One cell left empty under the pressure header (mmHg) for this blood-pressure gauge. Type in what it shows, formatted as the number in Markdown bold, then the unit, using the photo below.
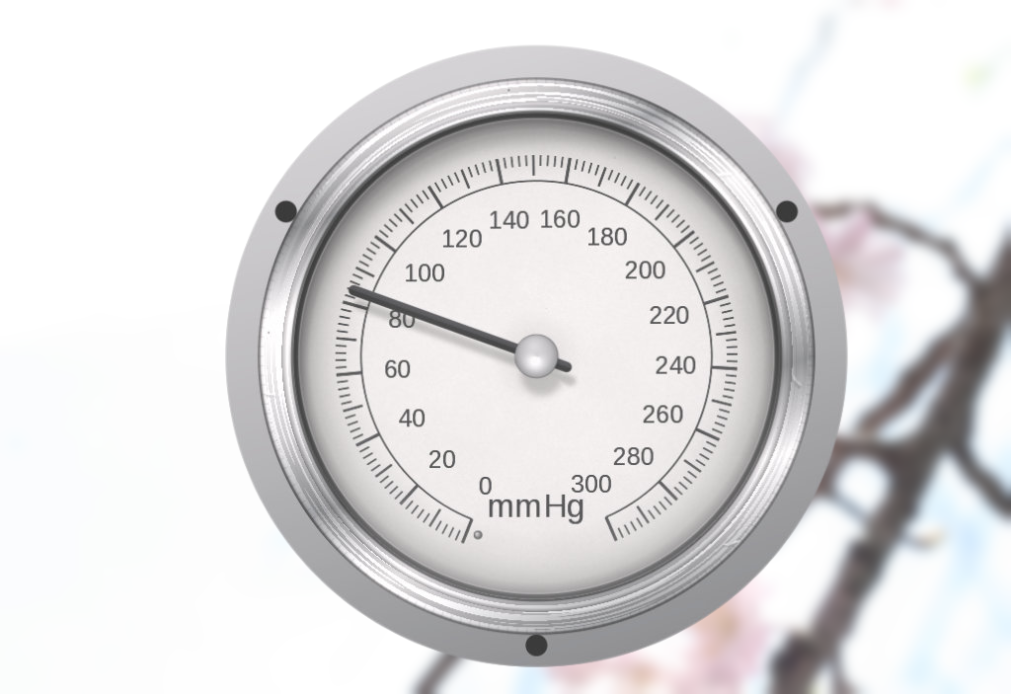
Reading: **84** mmHg
